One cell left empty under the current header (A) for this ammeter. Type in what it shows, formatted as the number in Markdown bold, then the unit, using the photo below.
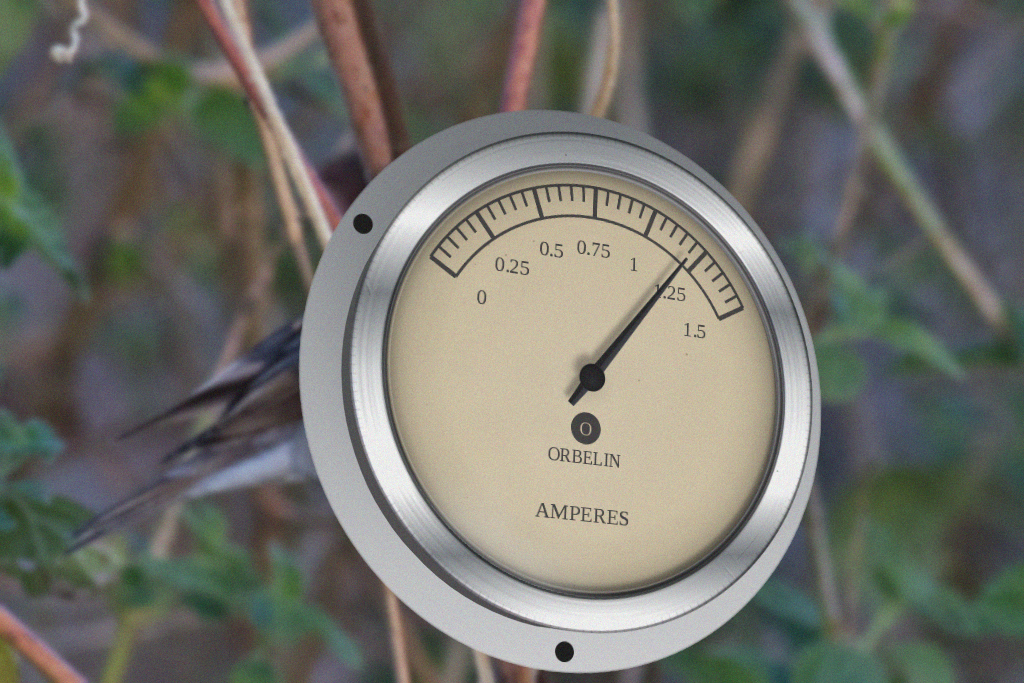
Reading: **1.2** A
